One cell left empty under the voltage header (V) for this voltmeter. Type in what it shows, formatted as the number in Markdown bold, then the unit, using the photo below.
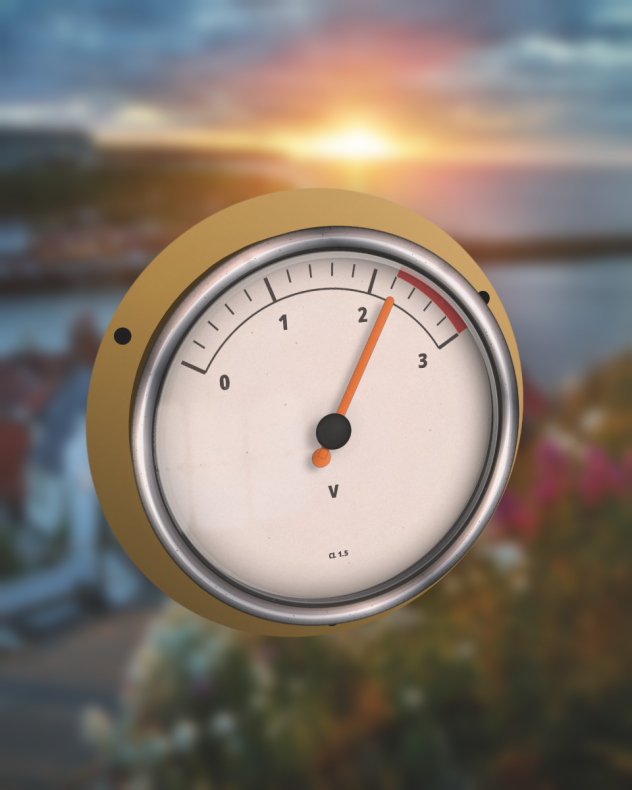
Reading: **2.2** V
